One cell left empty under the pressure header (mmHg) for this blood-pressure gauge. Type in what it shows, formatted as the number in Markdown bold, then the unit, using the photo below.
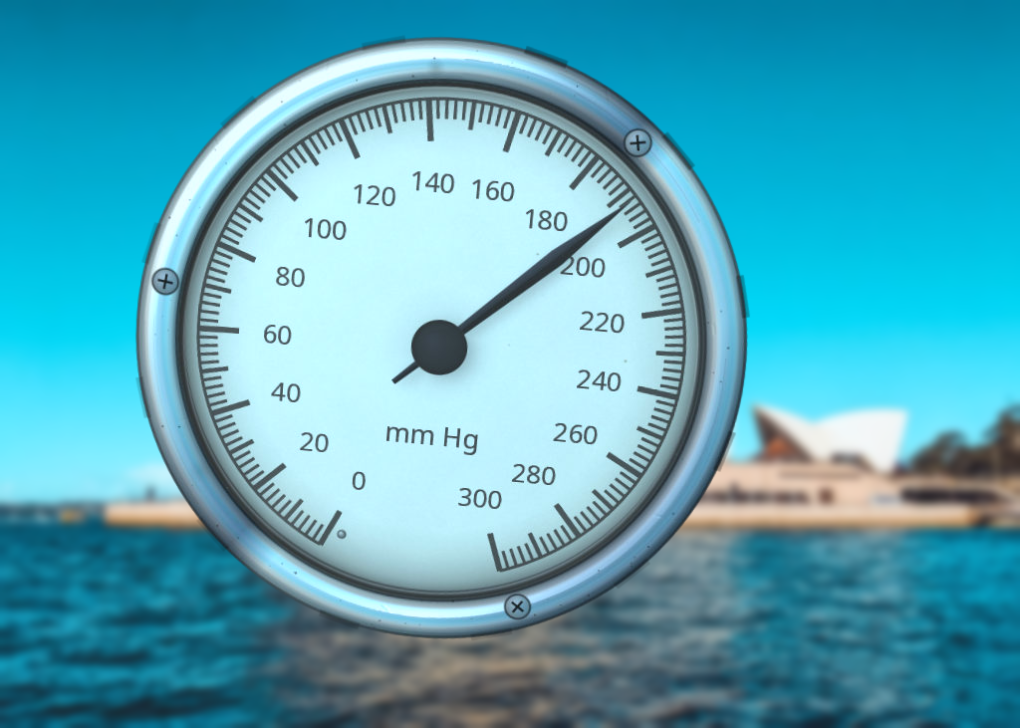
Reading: **192** mmHg
